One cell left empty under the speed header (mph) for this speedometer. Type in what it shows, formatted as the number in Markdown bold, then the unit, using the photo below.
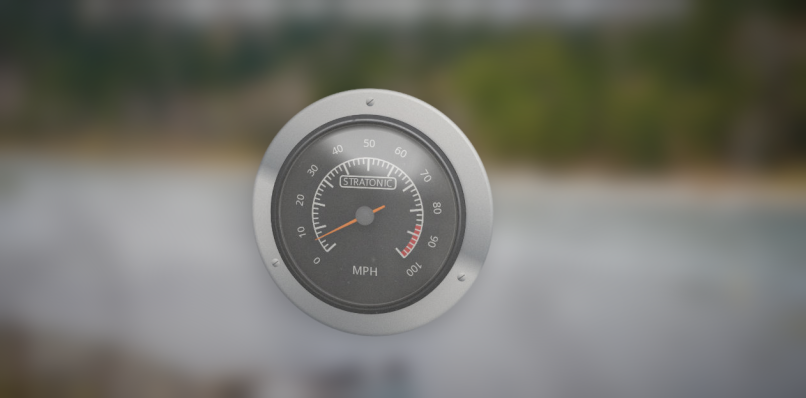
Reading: **6** mph
